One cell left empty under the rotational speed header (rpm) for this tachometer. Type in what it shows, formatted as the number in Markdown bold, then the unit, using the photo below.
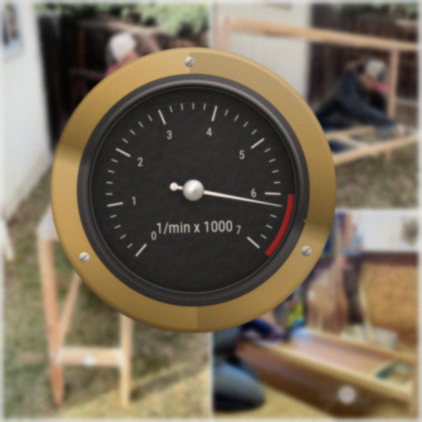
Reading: **6200** rpm
